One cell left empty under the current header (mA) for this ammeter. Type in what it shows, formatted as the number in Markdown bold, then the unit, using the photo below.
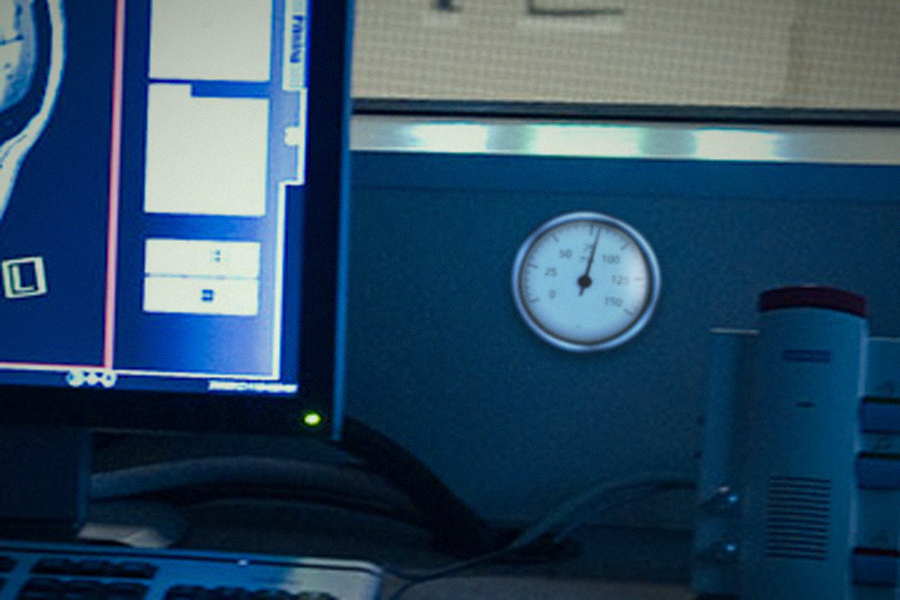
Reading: **80** mA
